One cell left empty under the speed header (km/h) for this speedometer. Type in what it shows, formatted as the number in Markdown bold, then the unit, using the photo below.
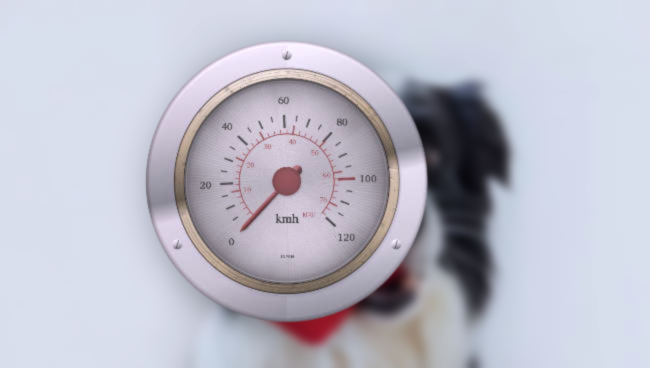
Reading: **0** km/h
